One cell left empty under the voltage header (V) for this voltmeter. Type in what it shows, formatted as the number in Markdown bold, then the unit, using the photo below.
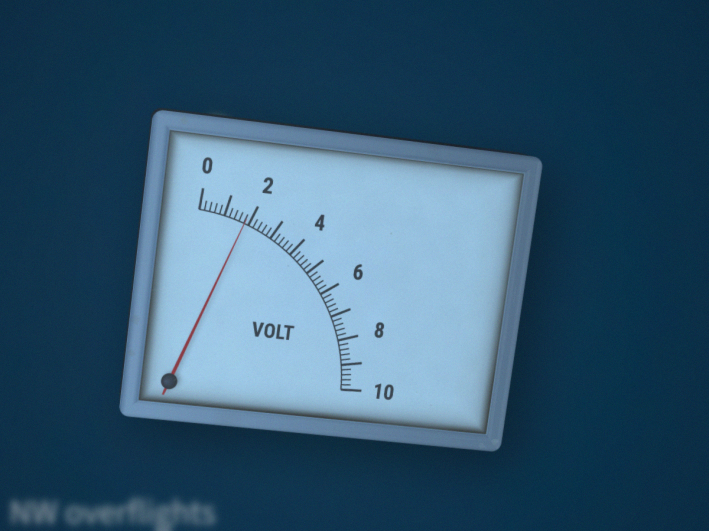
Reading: **1.8** V
